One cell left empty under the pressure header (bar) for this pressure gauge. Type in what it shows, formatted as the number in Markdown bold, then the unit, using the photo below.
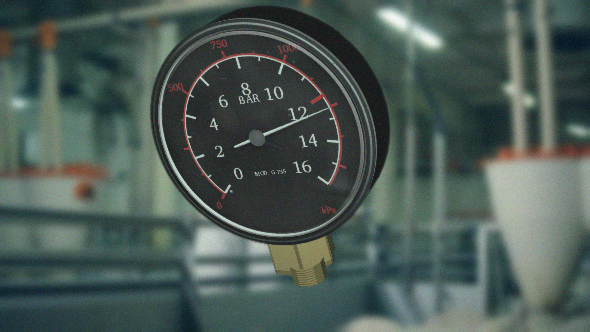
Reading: **12.5** bar
